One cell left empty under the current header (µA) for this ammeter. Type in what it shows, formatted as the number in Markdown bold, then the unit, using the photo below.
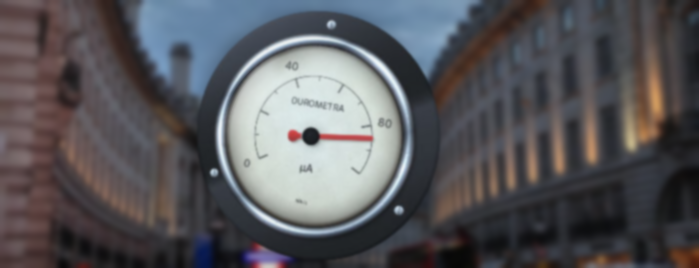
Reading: **85** µA
